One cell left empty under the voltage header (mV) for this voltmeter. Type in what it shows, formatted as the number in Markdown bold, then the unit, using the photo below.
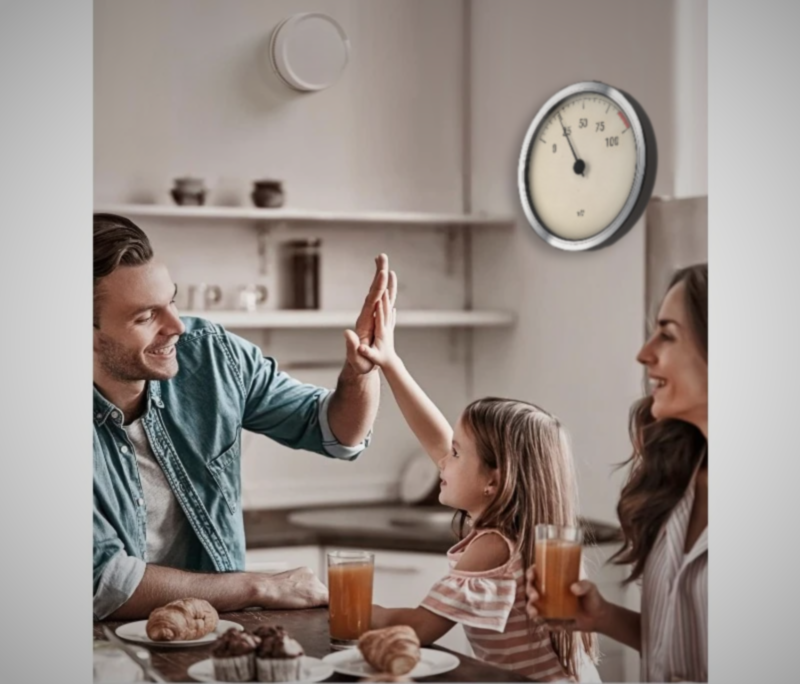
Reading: **25** mV
